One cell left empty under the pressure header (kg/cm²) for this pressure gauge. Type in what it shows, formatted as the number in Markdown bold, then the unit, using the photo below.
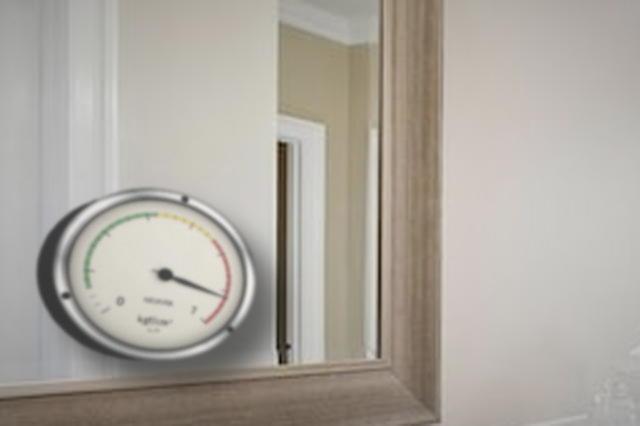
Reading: **6.2** kg/cm²
